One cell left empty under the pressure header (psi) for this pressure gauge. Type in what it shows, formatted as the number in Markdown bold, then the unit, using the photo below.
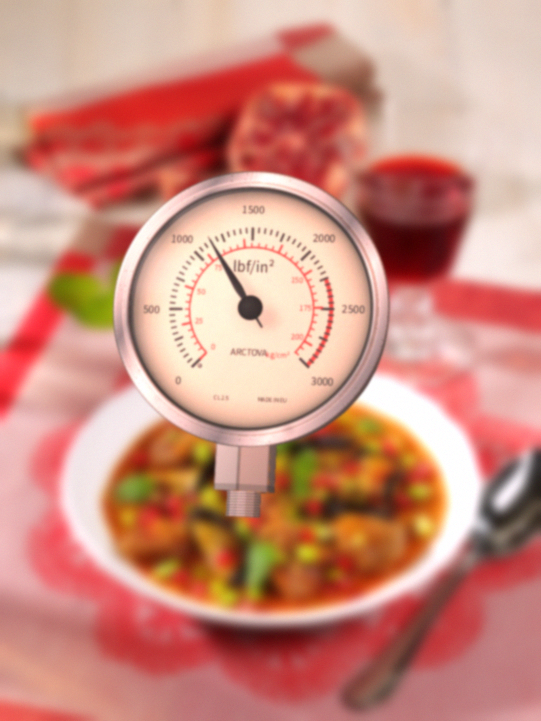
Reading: **1150** psi
